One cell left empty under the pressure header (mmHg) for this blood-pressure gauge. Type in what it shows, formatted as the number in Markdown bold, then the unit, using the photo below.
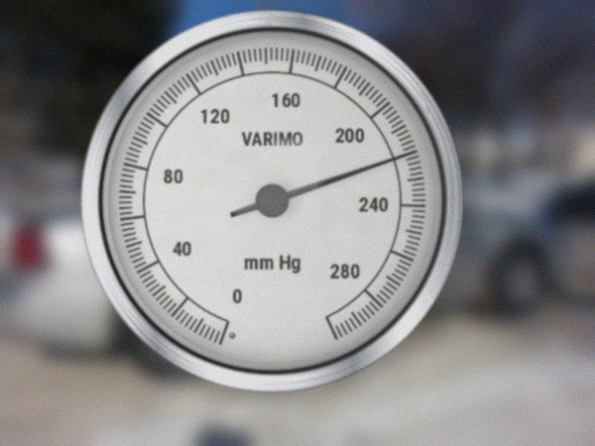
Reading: **220** mmHg
